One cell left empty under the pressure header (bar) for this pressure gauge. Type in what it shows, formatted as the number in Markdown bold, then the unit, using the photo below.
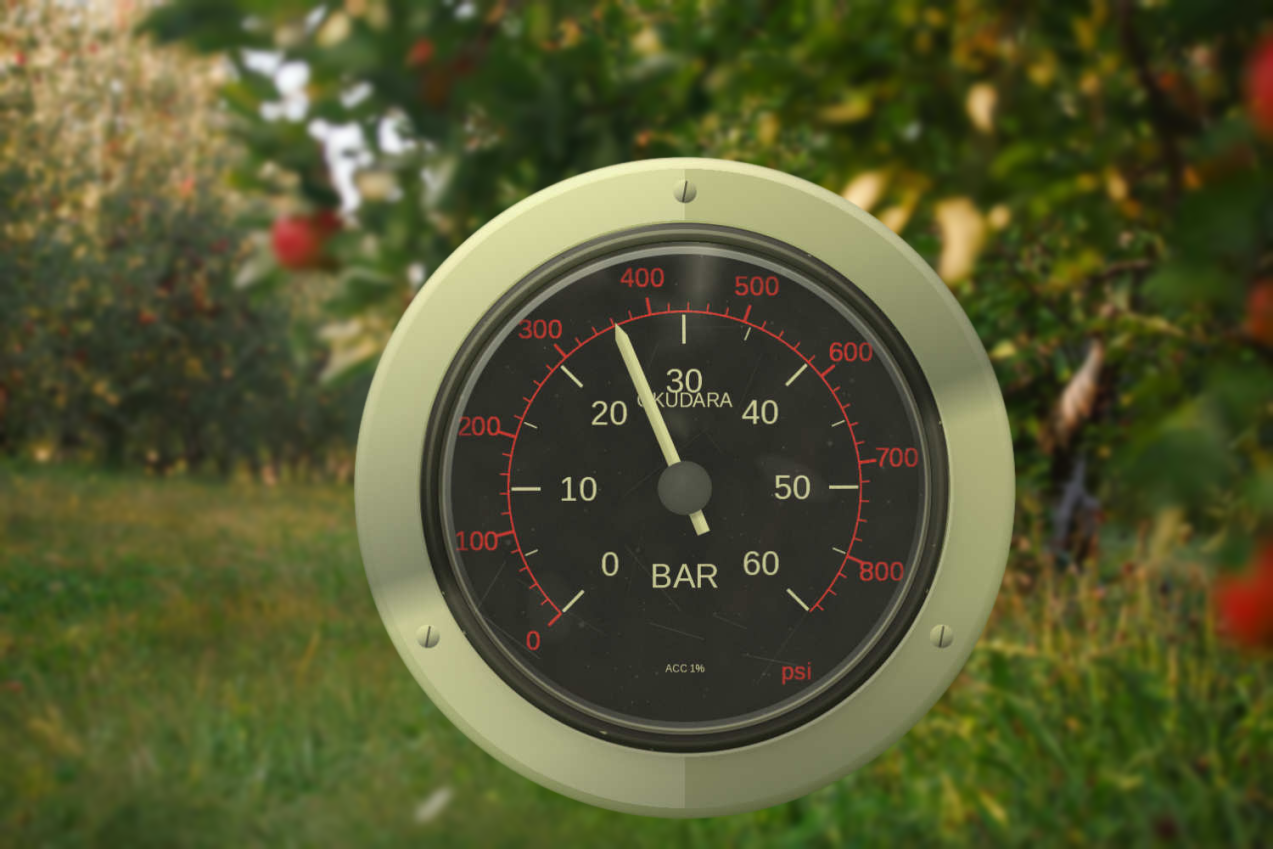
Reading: **25** bar
